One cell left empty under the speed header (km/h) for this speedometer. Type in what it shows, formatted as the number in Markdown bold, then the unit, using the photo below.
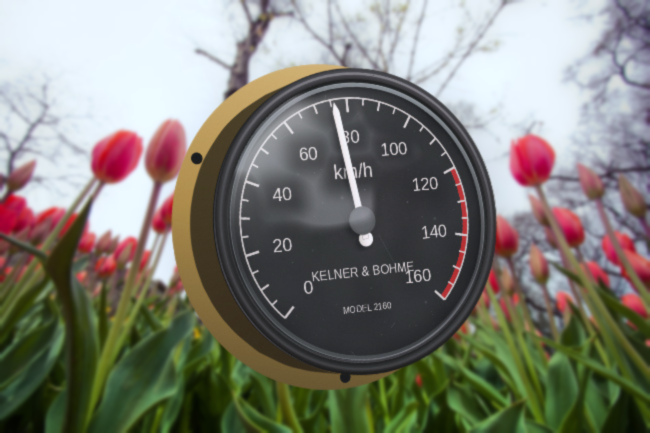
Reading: **75** km/h
